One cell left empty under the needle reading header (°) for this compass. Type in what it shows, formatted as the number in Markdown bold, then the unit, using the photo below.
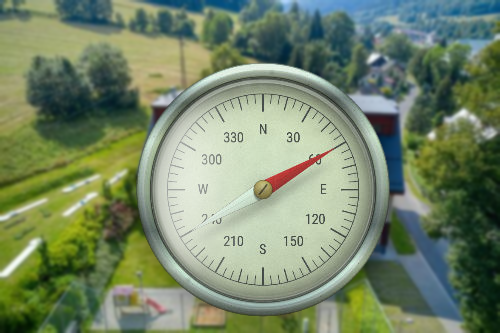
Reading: **60** °
